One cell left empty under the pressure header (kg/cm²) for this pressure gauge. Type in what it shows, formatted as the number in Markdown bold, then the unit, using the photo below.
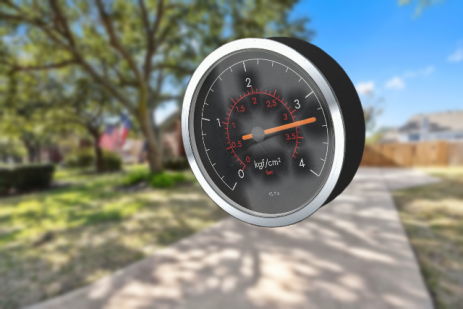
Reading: **3.3** kg/cm²
